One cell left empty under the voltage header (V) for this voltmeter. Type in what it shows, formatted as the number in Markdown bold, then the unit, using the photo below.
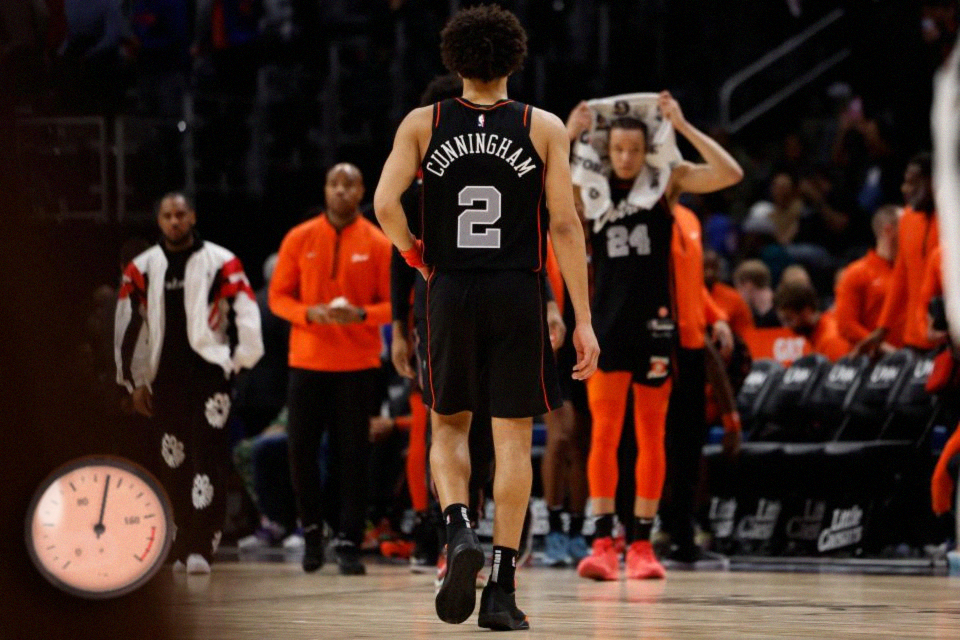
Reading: **110** V
